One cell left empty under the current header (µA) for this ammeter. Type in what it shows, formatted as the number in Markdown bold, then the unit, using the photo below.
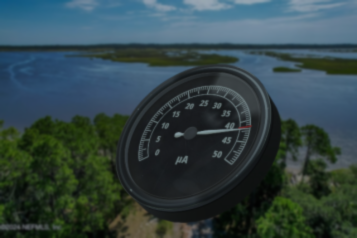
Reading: **42.5** µA
